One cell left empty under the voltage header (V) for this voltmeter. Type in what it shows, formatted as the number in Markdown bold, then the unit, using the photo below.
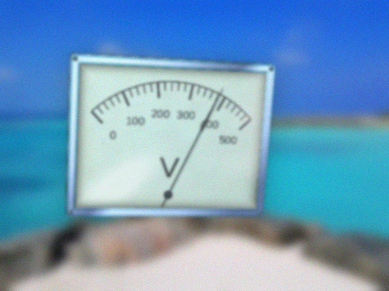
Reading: **380** V
